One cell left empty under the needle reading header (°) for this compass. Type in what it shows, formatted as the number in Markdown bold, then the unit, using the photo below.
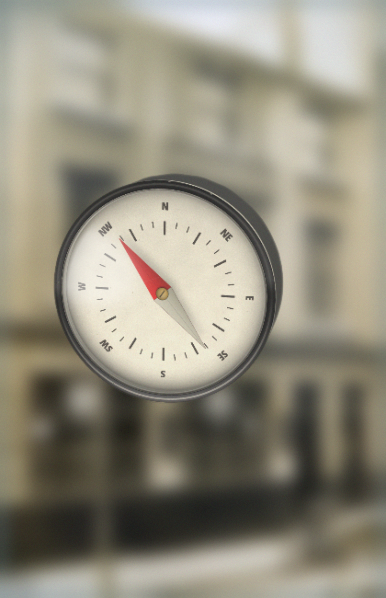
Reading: **320** °
